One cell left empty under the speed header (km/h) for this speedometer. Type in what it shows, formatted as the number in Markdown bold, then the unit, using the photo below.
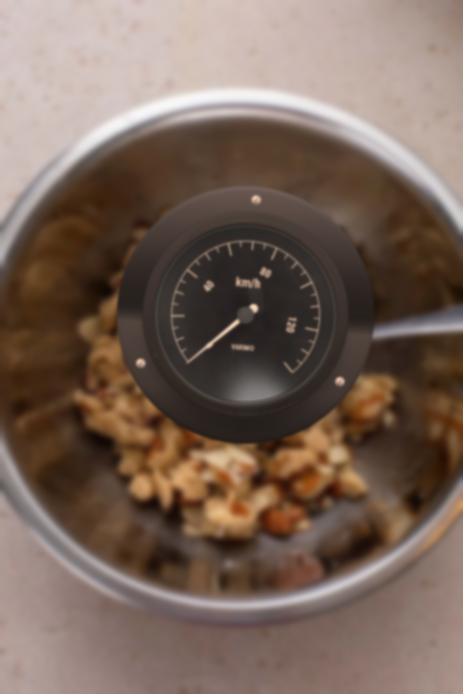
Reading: **0** km/h
